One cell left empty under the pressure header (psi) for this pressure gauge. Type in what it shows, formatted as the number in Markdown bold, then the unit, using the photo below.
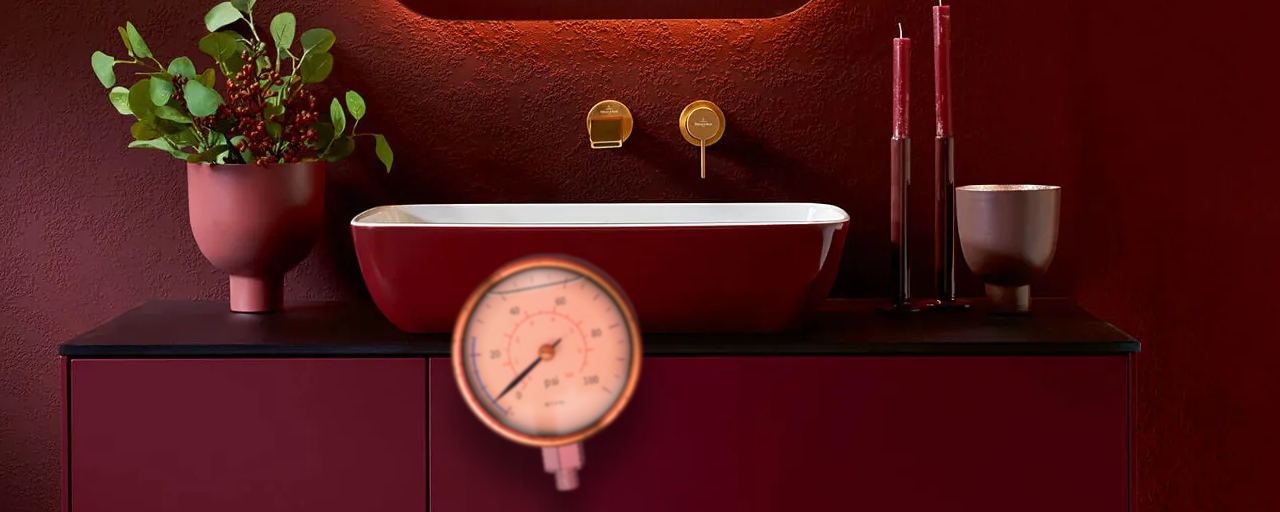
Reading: **5** psi
